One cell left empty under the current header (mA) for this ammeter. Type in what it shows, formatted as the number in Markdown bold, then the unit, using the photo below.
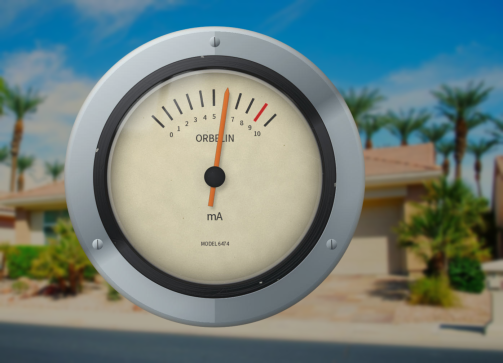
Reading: **6** mA
